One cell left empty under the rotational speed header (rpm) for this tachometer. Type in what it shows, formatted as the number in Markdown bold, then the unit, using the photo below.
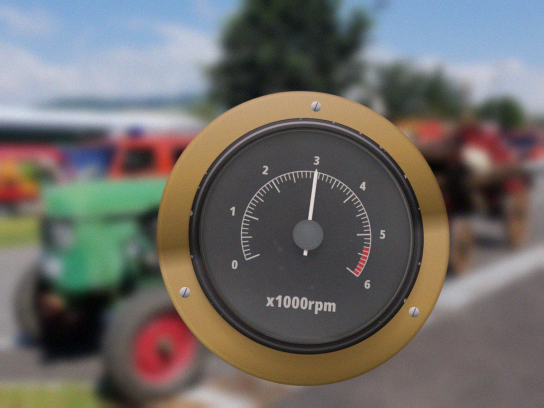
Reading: **3000** rpm
